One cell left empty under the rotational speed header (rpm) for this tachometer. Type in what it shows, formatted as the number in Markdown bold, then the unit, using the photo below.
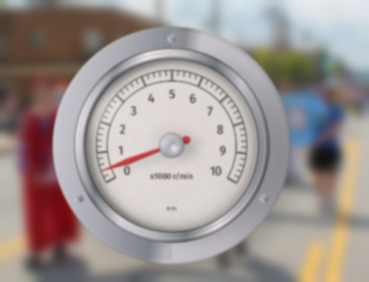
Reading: **400** rpm
